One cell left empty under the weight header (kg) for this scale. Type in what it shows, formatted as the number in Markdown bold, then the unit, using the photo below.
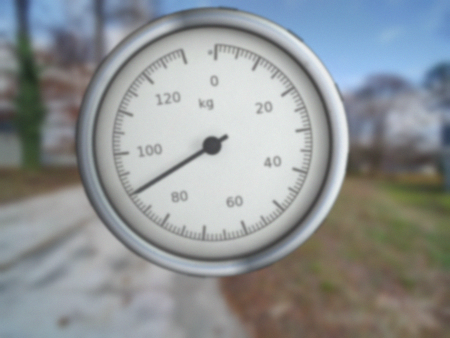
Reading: **90** kg
